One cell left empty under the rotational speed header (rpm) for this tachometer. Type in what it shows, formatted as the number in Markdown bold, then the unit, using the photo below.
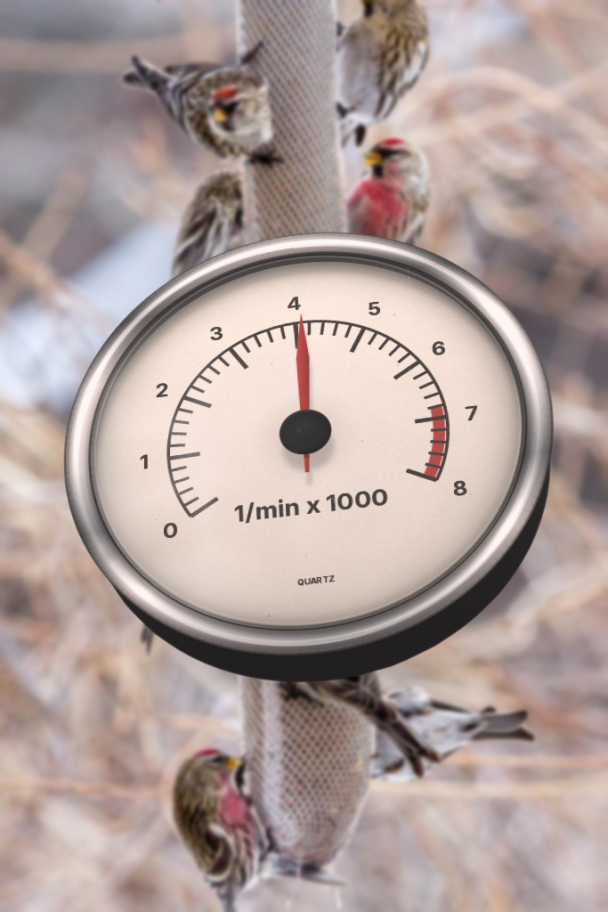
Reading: **4100** rpm
